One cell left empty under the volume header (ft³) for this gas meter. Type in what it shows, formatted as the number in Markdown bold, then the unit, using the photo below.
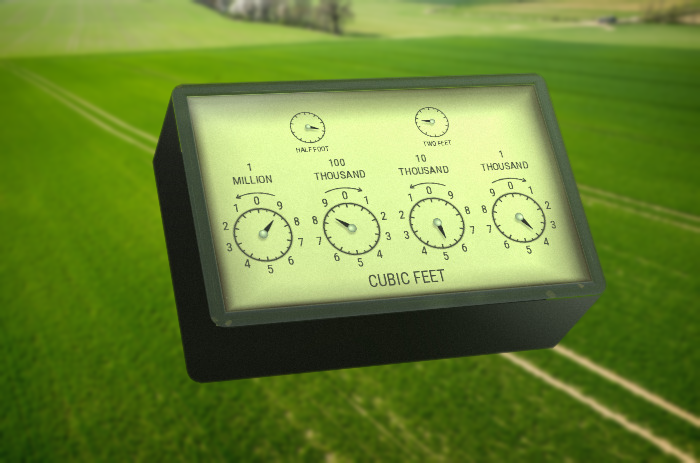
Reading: **885400** ft³
